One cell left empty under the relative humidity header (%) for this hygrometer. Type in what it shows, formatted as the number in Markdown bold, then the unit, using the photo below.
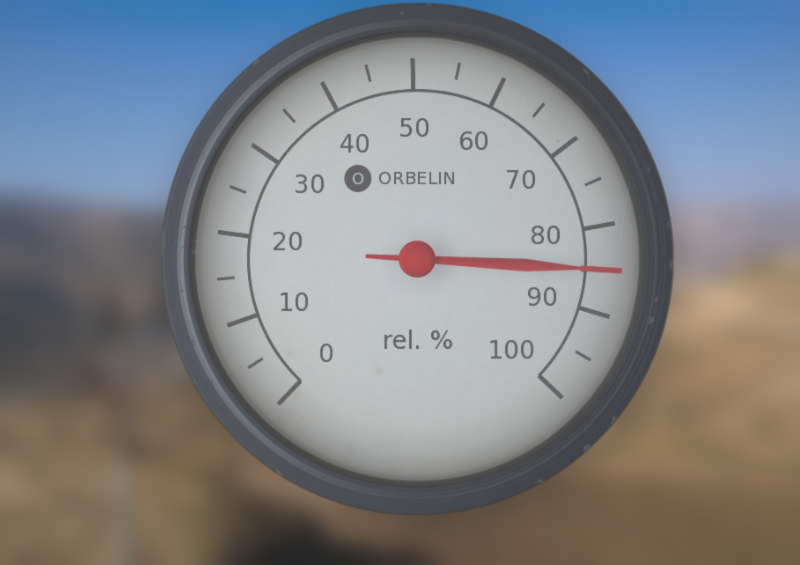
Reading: **85** %
